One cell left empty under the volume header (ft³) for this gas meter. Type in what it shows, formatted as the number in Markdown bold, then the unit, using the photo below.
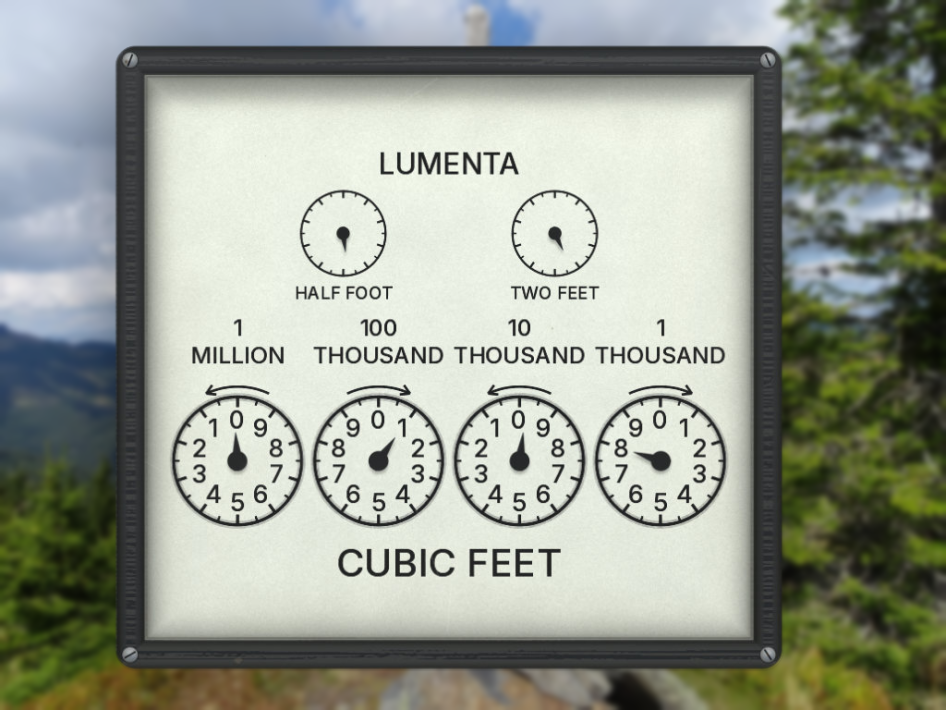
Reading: **9800** ft³
